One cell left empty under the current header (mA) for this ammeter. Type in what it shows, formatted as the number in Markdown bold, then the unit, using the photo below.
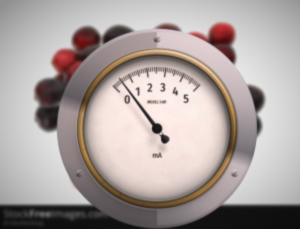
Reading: **0.5** mA
